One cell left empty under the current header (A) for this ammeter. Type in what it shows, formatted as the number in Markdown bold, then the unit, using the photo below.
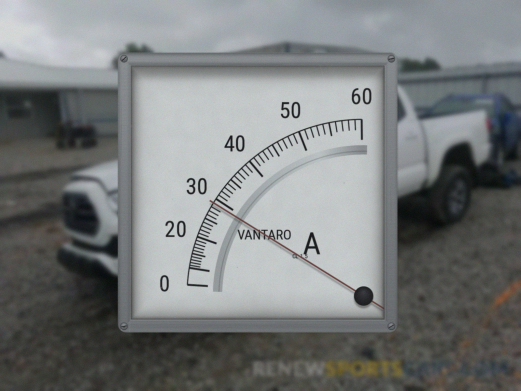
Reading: **29** A
